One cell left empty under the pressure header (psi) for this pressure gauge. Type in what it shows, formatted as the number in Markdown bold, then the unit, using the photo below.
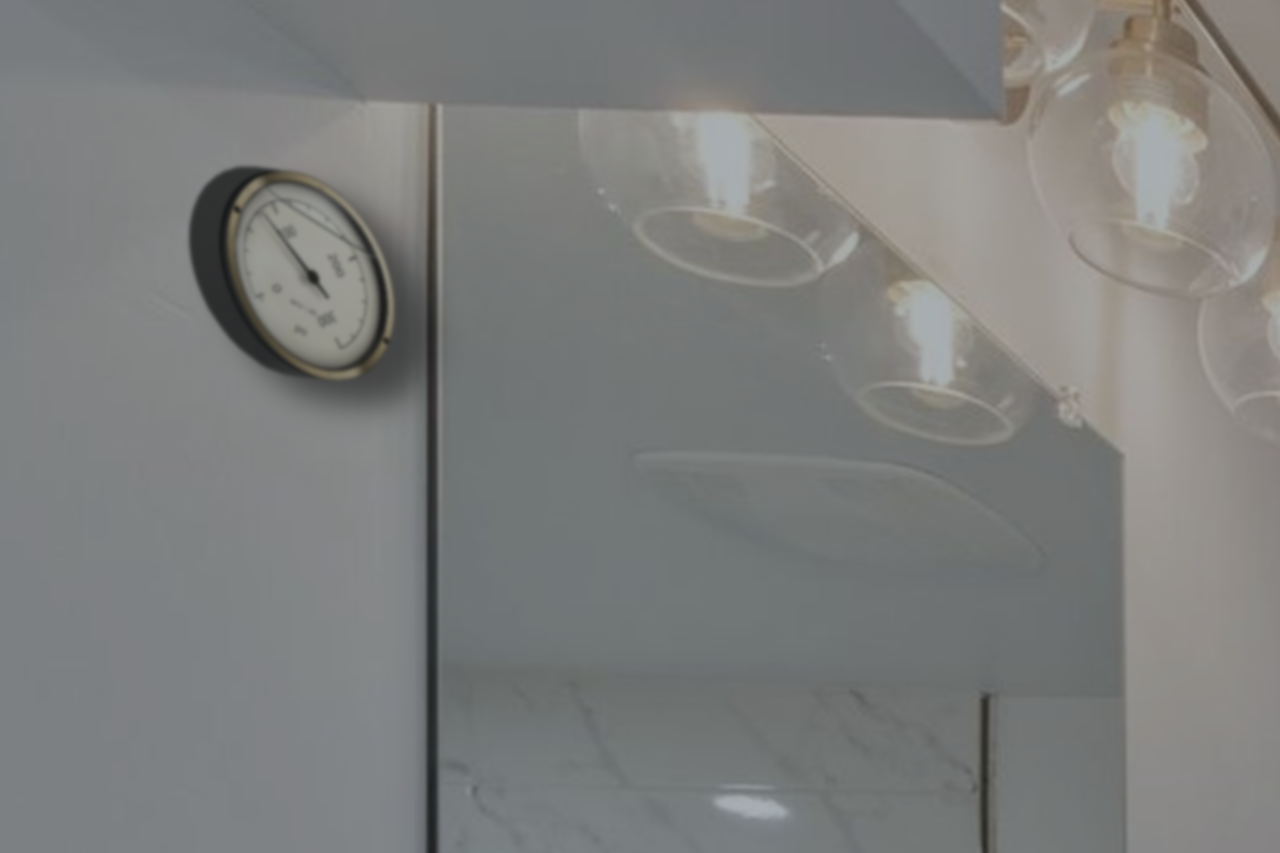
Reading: **80** psi
